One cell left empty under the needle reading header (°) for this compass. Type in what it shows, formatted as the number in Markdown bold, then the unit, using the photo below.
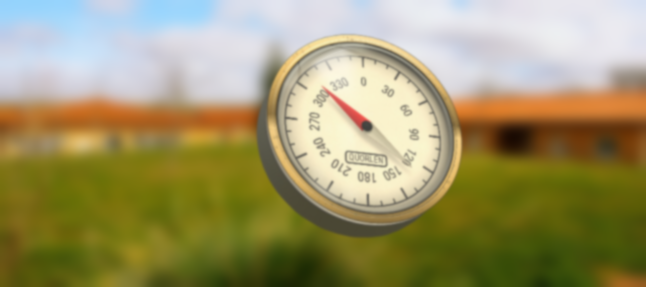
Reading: **310** °
